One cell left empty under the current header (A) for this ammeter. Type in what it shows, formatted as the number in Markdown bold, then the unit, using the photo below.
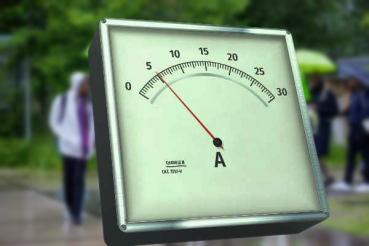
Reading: **5** A
